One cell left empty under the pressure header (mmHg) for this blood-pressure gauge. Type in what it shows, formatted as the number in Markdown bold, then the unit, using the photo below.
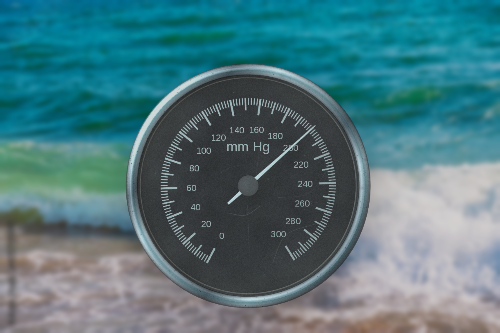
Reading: **200** mmHg
